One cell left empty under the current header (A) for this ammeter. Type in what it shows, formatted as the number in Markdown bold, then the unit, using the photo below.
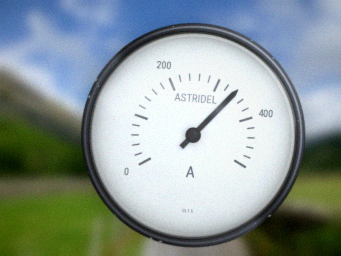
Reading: **340** A
